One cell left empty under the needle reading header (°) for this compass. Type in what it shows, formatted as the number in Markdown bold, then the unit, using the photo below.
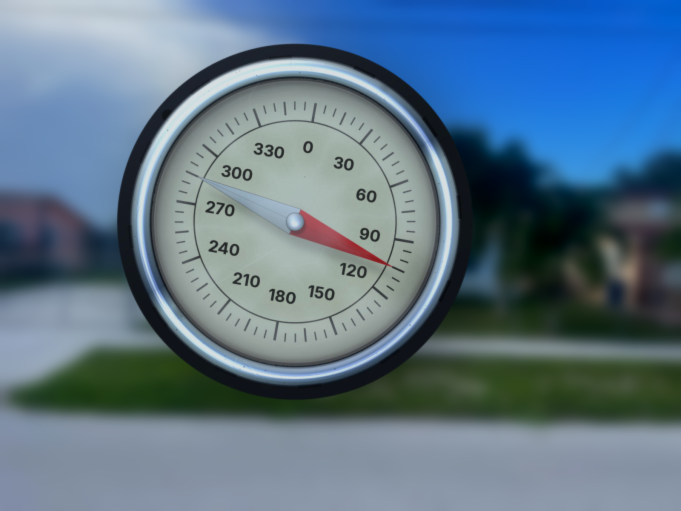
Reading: **105** °
